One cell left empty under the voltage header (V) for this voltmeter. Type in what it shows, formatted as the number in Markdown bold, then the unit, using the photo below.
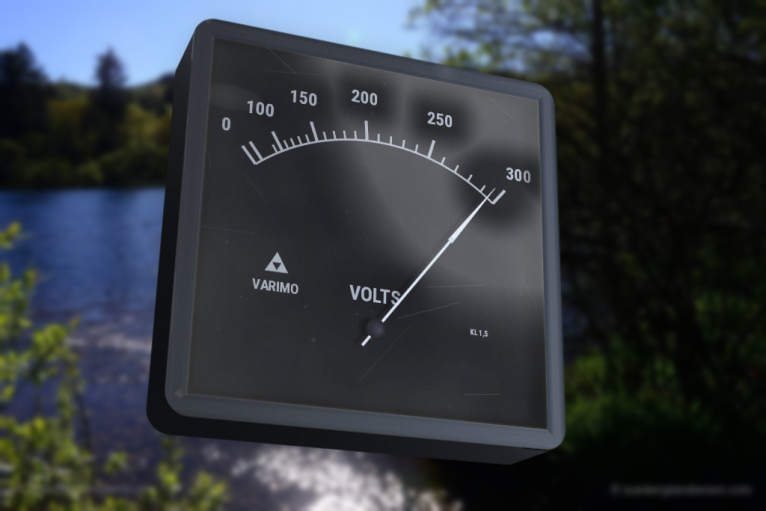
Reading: **295** V
